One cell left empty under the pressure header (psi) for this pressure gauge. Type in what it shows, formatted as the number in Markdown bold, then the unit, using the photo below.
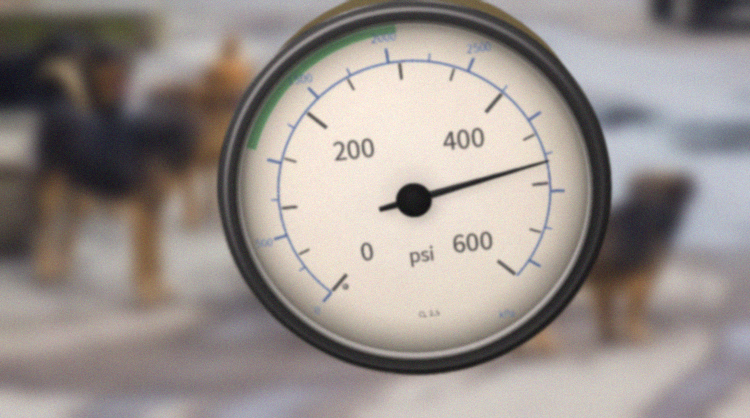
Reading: **475** psi
